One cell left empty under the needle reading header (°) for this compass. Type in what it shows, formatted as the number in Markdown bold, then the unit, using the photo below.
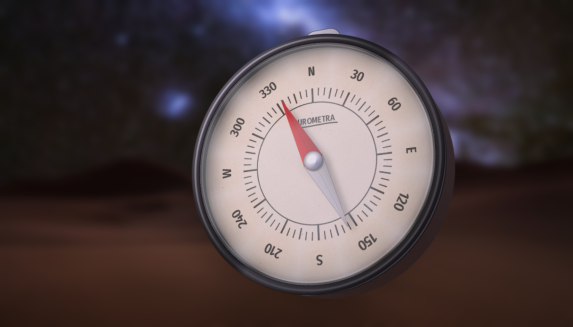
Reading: **335** °
